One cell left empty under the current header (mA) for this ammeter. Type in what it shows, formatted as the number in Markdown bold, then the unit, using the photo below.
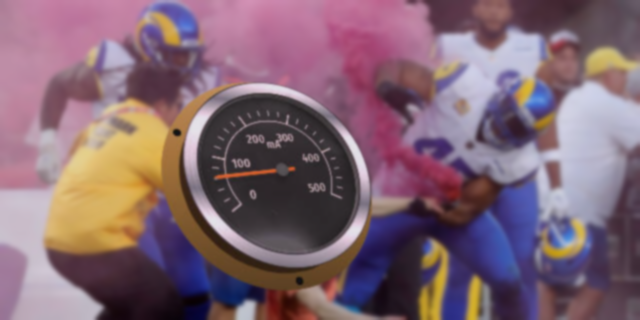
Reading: **60** mA
